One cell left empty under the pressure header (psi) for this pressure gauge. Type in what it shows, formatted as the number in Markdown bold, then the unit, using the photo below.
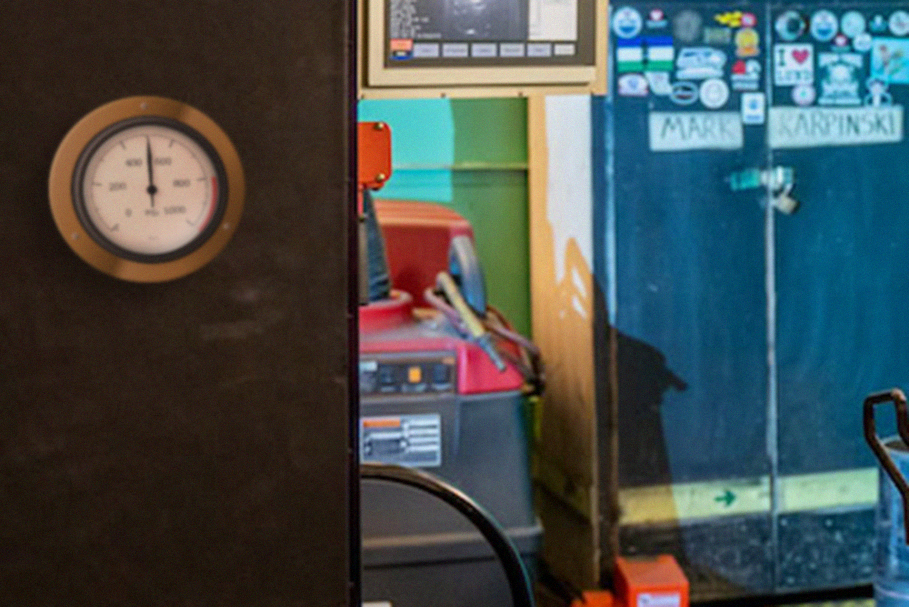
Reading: **500** psi
